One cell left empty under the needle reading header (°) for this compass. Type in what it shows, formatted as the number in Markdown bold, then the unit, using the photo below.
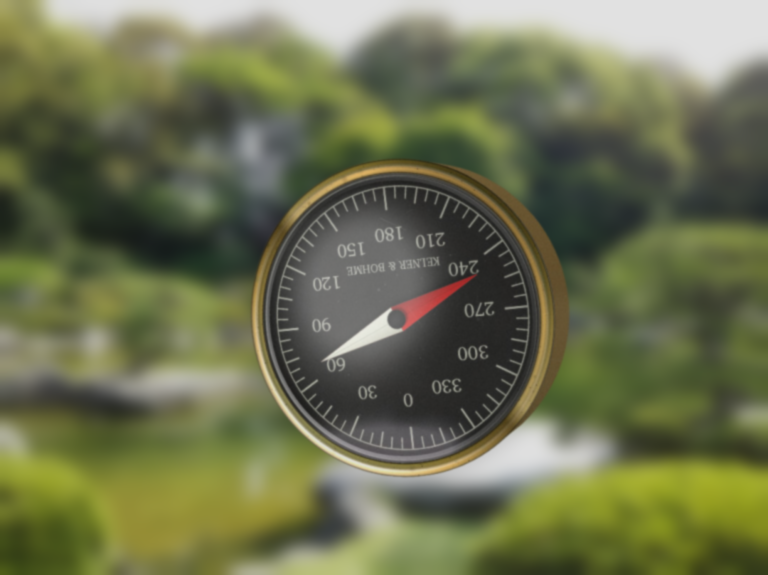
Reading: **247.5** °
